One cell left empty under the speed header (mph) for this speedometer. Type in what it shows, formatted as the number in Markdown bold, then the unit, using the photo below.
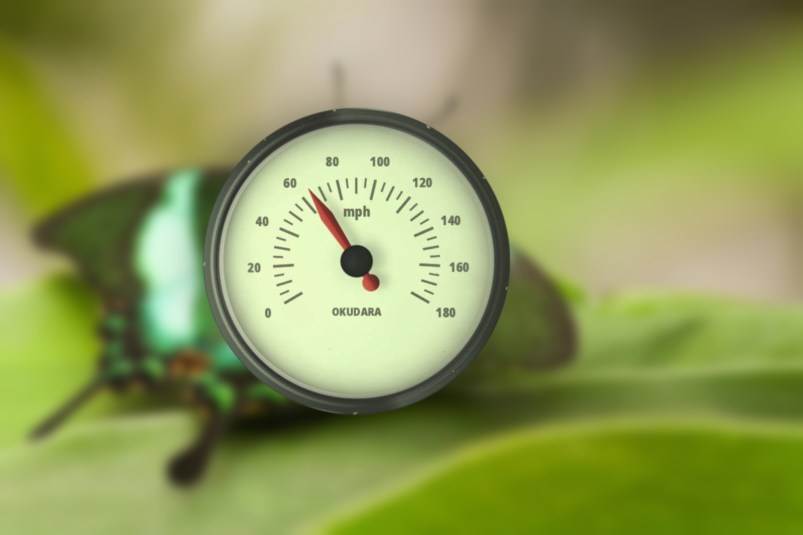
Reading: **65** mph
